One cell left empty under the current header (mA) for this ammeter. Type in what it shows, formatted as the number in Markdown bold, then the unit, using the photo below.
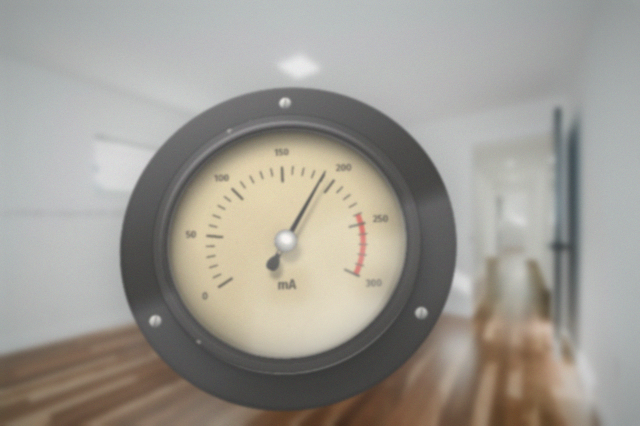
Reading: **190** mA
